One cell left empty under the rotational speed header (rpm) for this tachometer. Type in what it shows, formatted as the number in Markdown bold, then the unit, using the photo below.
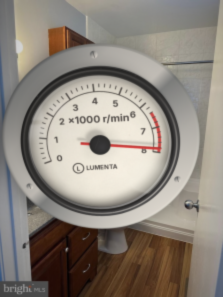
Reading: **7800** rpm
